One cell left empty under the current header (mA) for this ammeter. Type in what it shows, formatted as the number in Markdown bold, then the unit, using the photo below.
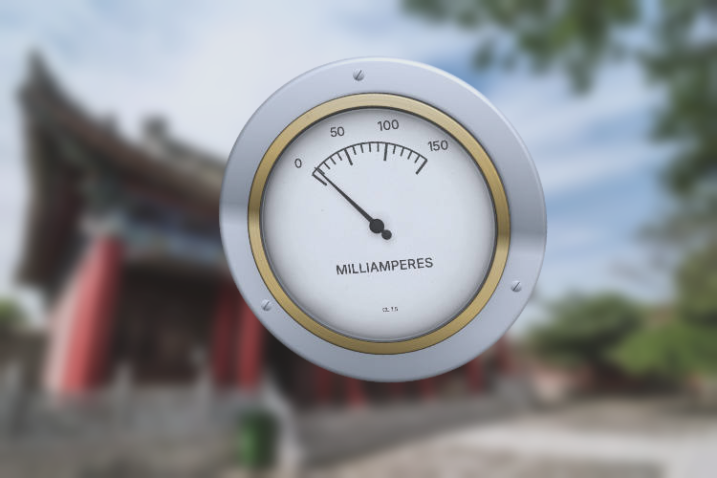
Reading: **10** mA
